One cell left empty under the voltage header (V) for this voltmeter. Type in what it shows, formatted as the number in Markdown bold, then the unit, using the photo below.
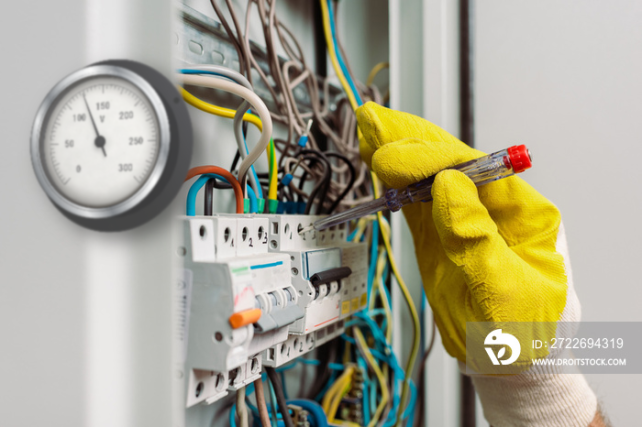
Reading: **125** V
